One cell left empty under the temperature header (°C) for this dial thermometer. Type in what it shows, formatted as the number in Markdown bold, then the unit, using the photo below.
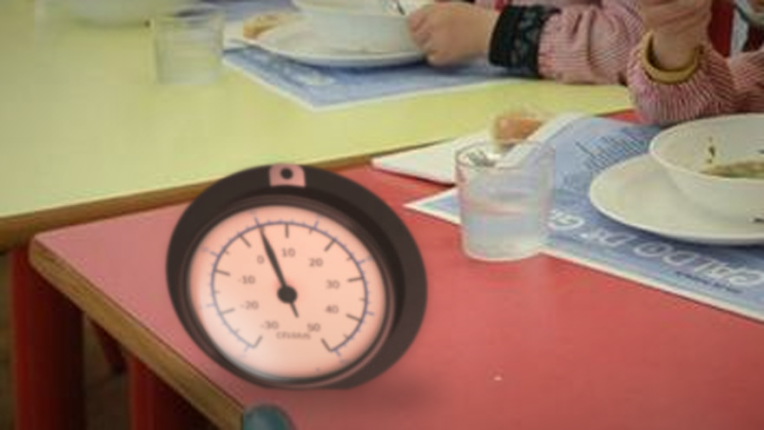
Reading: **5** °C
